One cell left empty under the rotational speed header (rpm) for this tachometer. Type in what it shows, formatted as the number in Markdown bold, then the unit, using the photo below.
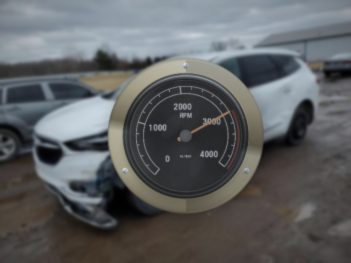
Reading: **3000** rpm
